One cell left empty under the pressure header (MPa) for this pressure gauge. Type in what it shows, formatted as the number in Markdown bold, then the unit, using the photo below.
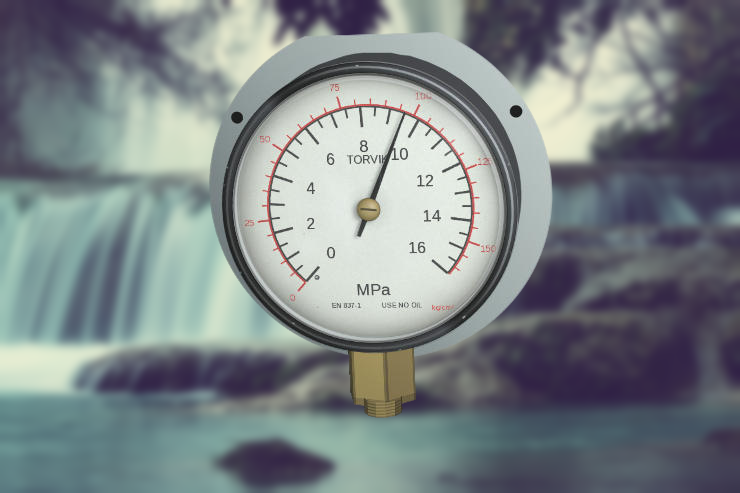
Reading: **9.5** MPa
